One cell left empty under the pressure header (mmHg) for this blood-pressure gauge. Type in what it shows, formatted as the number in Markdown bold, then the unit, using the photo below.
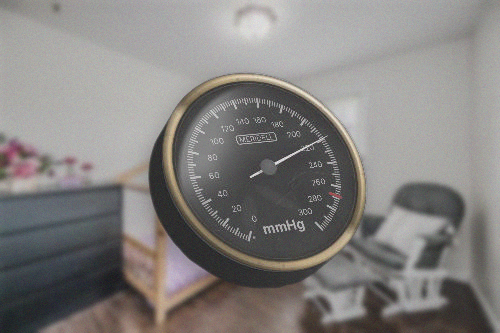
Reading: **220** mmHg
